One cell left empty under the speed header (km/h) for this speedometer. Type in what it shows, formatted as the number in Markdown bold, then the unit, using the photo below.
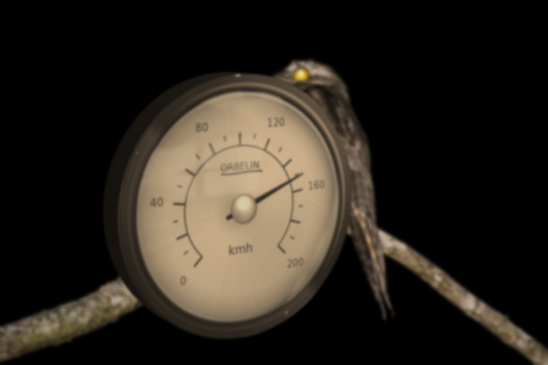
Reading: **150** km/h
